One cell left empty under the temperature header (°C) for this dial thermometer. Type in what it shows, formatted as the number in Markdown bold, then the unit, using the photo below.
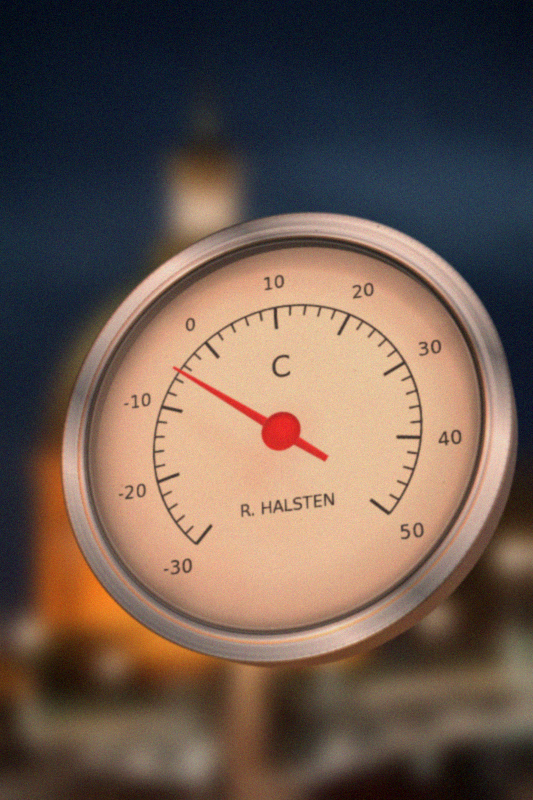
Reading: **-5** °C
